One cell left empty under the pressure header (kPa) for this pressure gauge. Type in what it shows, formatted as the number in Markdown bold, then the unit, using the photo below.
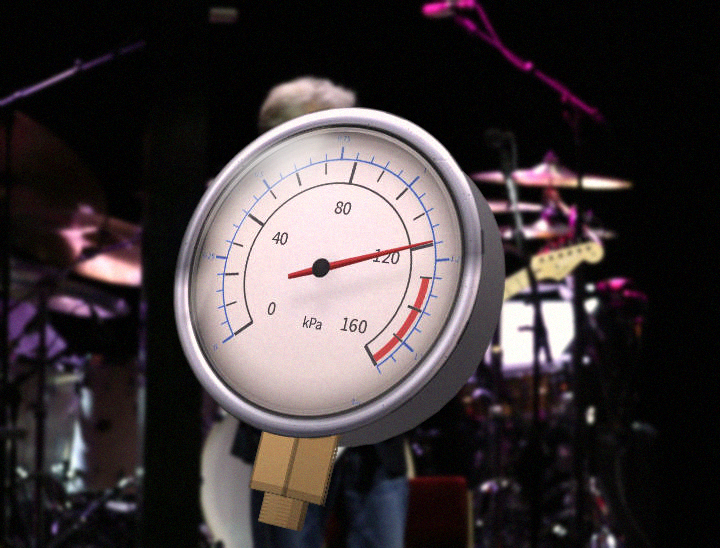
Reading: **120** kPa
